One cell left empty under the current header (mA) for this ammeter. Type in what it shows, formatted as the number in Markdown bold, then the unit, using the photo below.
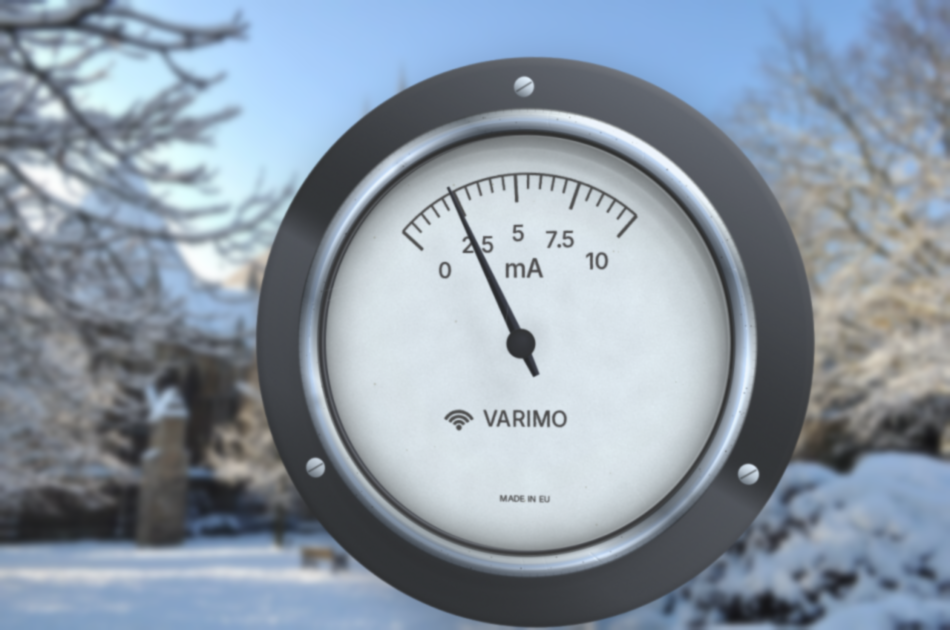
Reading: **2.5** mA
